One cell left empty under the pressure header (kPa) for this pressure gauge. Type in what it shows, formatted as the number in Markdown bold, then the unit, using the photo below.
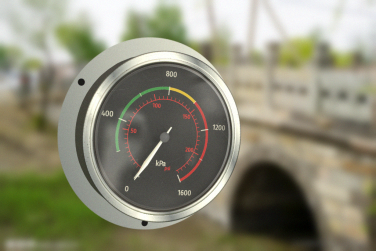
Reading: **0** kPa
